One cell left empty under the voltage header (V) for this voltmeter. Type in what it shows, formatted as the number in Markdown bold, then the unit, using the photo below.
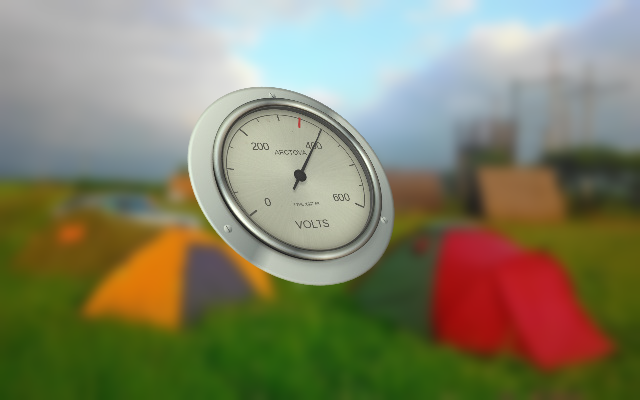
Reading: **400** V
